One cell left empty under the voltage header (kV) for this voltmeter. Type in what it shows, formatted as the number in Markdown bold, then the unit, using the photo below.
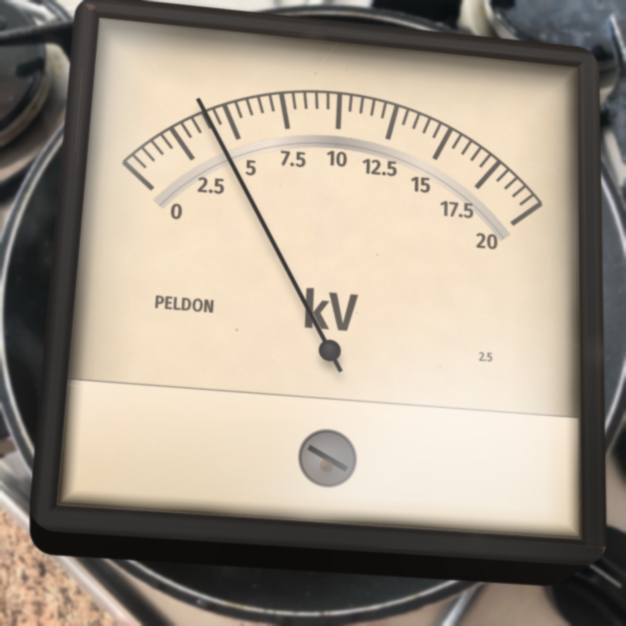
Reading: **4** kV
